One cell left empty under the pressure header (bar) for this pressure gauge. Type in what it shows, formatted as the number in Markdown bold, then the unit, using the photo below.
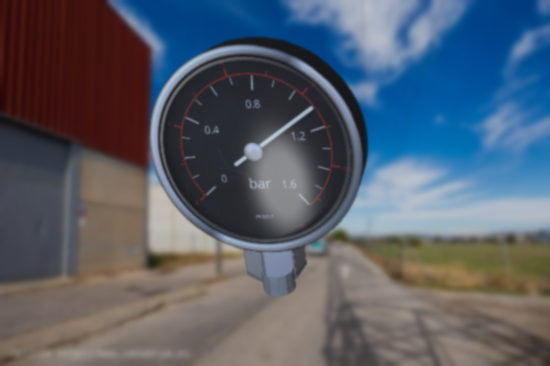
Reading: **1.1** bar
